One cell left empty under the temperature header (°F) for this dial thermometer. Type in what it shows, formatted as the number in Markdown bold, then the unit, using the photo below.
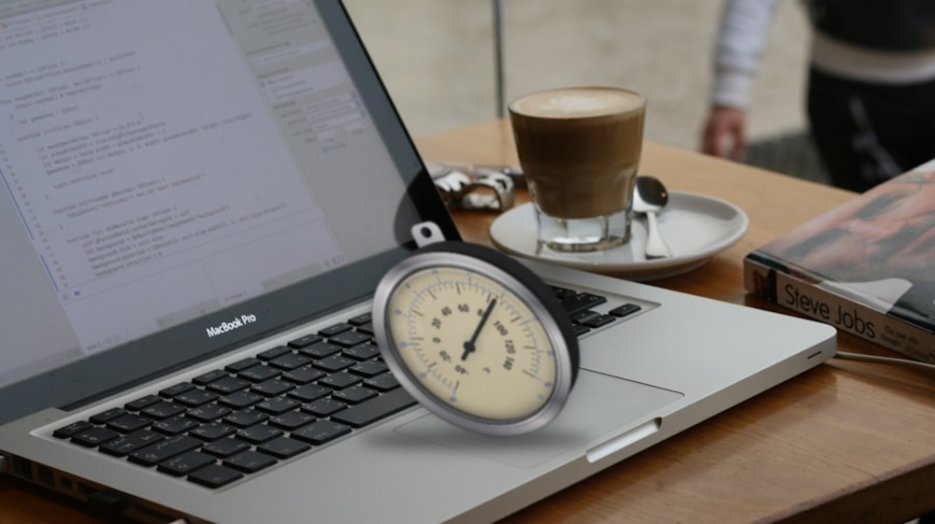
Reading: **84** °F
